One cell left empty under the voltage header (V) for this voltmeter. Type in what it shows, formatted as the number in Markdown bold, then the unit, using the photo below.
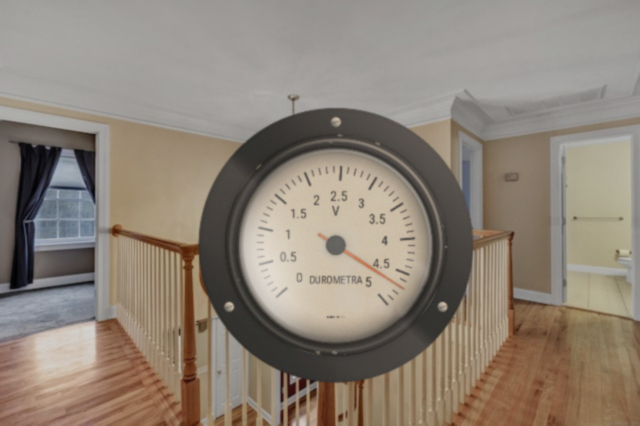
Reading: **4.7** V
